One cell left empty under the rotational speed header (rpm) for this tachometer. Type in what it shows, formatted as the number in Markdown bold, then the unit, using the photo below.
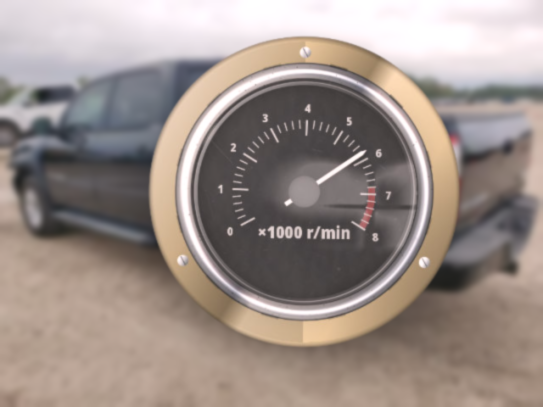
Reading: **5800** rpm
